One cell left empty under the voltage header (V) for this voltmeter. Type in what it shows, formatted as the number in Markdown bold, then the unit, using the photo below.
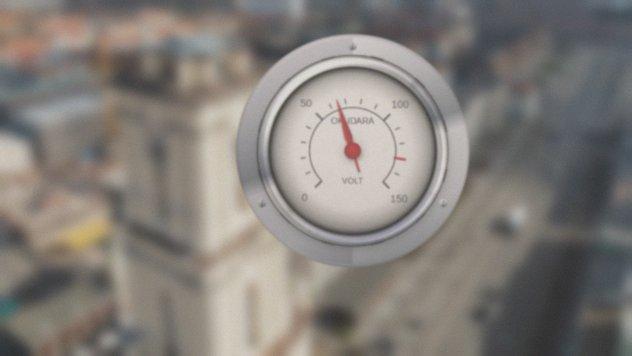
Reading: **65** V
